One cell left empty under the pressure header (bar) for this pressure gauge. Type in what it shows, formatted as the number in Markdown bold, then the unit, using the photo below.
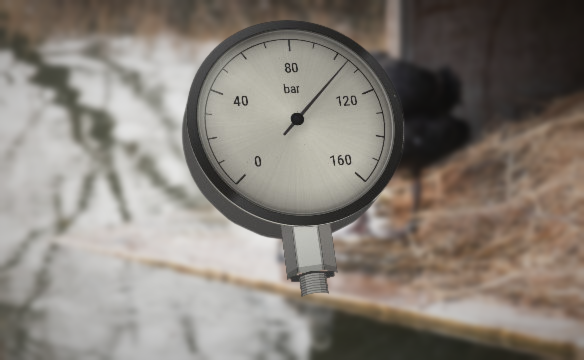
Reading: **105** bar
